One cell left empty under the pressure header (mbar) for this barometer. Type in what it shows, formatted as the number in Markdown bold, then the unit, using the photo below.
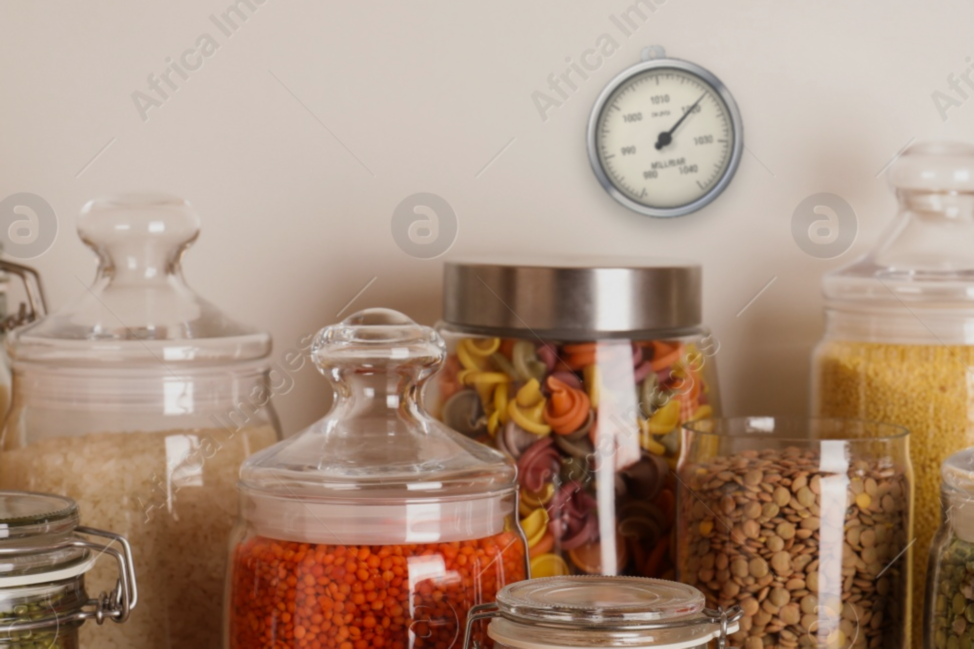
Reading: **1020** mbar
